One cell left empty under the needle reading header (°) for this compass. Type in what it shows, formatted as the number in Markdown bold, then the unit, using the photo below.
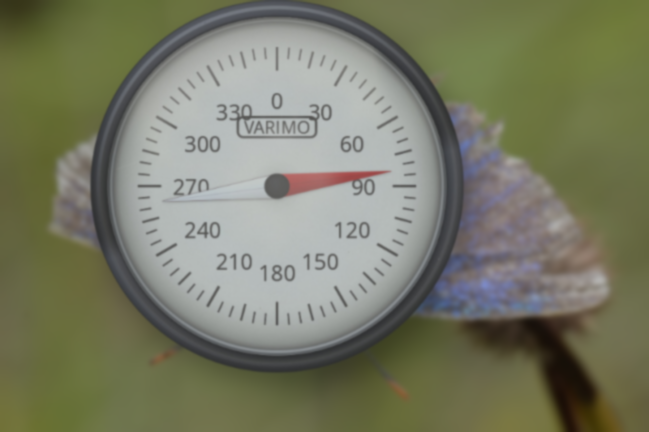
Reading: **82.5** °
